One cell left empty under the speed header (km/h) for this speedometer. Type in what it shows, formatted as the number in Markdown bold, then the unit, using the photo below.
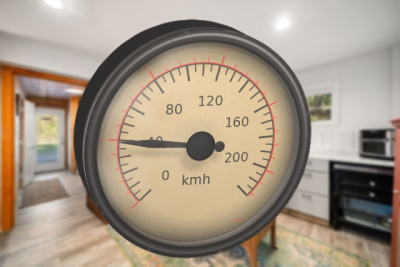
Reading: **40** km/h
